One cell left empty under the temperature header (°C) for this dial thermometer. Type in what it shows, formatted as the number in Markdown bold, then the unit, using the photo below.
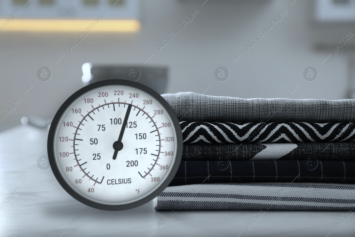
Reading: **115** °C
